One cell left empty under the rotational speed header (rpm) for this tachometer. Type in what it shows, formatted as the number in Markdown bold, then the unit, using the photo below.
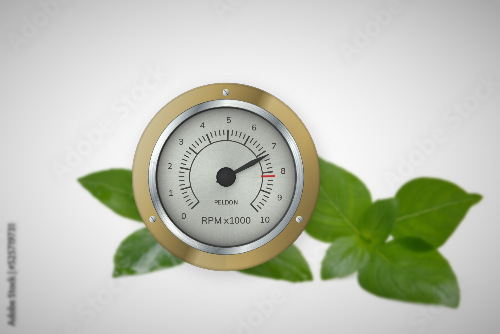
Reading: **7200** rpm
